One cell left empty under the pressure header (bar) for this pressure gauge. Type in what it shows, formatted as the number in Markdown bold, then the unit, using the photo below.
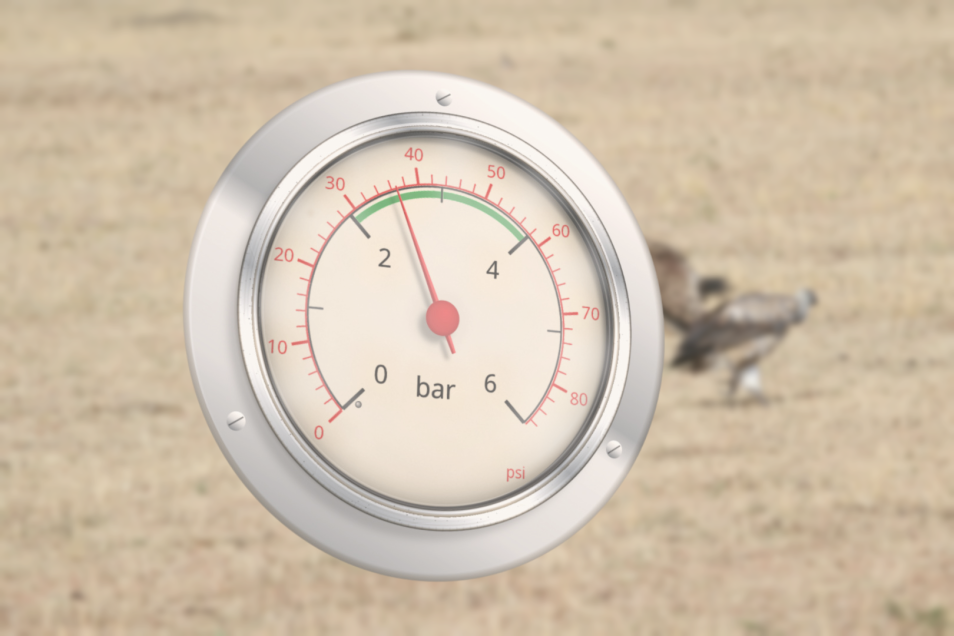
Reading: **2.5** bar
